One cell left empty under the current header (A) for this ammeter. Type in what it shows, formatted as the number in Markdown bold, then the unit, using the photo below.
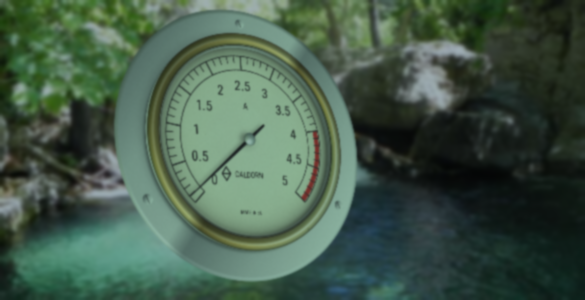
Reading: **0.1** A
